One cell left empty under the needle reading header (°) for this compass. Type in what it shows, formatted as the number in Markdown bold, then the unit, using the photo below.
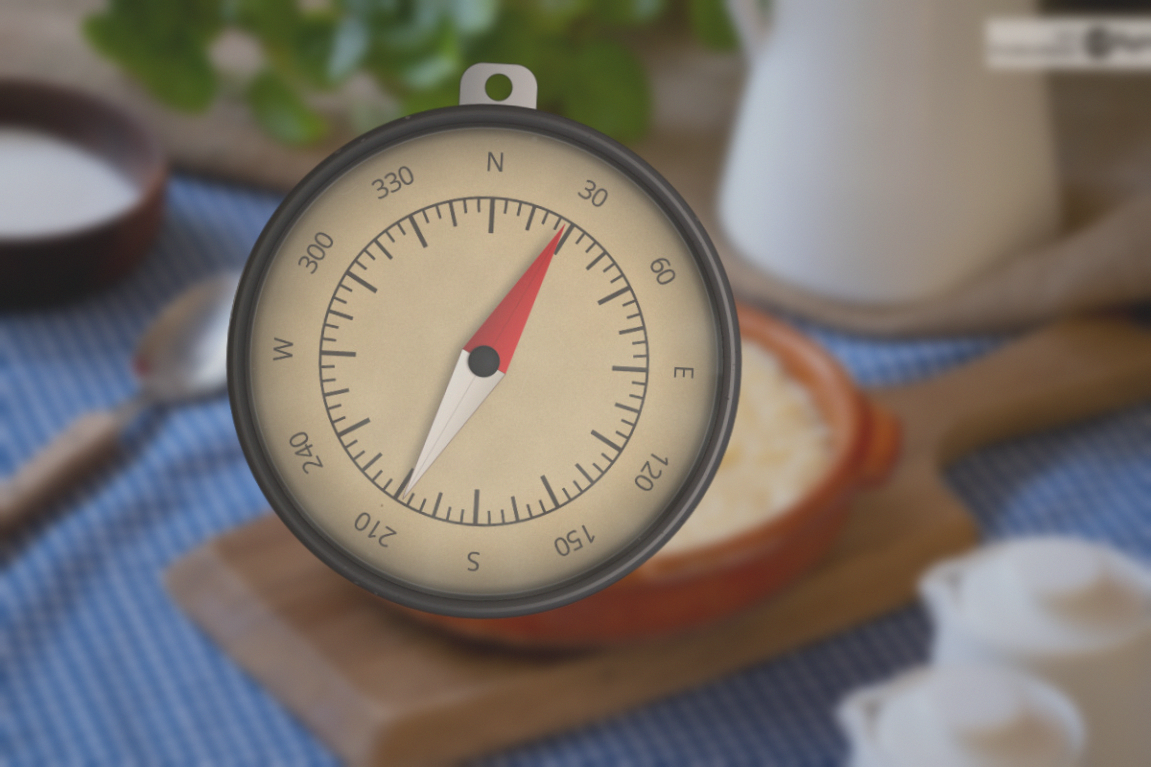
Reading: **27.5** °
